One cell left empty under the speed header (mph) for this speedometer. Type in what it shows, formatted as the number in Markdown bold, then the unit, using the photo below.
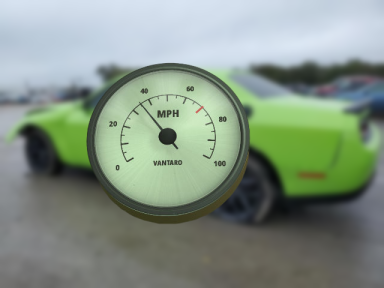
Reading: **35** mph
